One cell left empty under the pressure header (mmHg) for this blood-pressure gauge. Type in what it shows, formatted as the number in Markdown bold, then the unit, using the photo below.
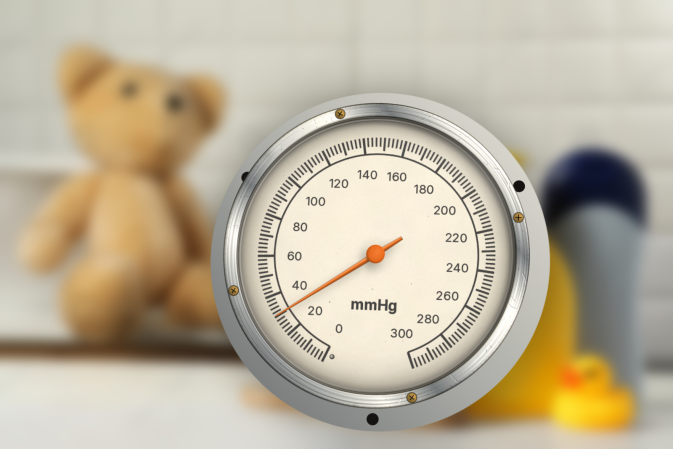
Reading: **30** mmHg
